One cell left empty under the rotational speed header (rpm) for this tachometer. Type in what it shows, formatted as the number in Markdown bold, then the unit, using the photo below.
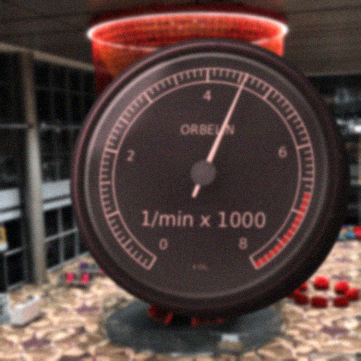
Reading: **4600** rpm
